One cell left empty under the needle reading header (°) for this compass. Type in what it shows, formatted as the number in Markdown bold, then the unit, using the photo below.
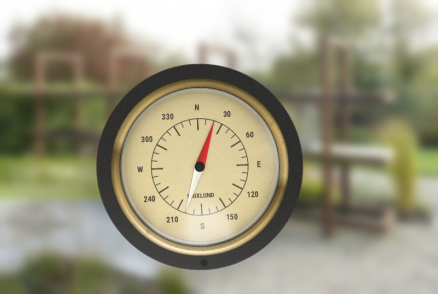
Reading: **20** °
